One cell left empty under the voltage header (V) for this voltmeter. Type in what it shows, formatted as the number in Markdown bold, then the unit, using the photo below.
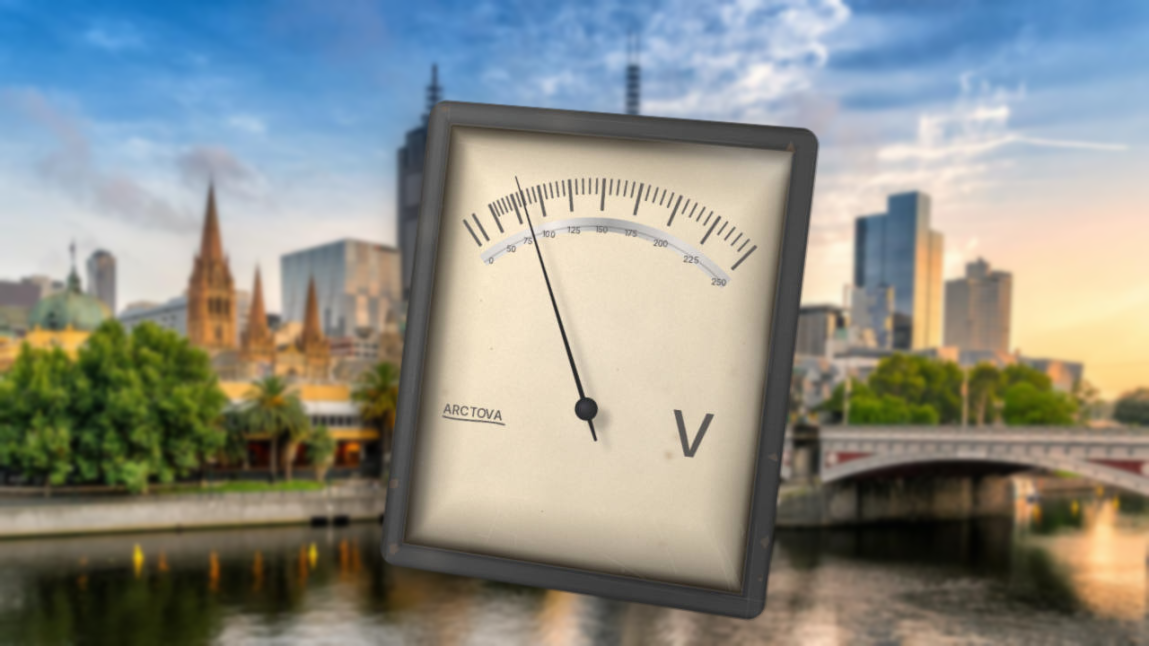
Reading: **85** V
